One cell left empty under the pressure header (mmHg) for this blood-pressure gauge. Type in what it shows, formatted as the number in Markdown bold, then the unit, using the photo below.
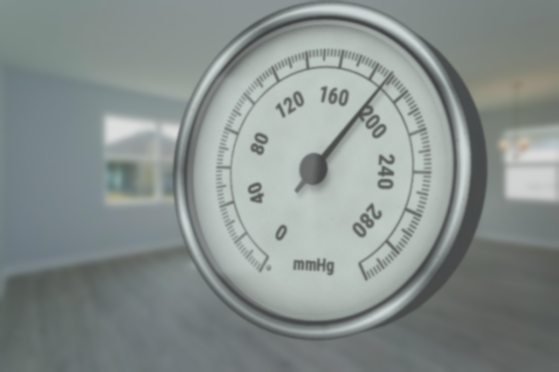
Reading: **190** mmHg
